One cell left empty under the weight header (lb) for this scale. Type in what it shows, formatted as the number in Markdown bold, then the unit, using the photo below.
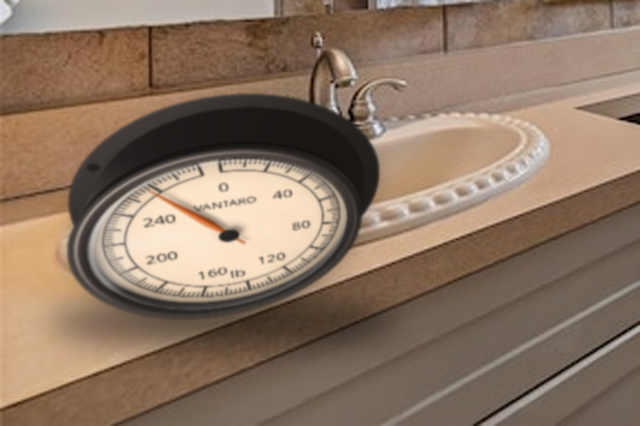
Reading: **260** lb
